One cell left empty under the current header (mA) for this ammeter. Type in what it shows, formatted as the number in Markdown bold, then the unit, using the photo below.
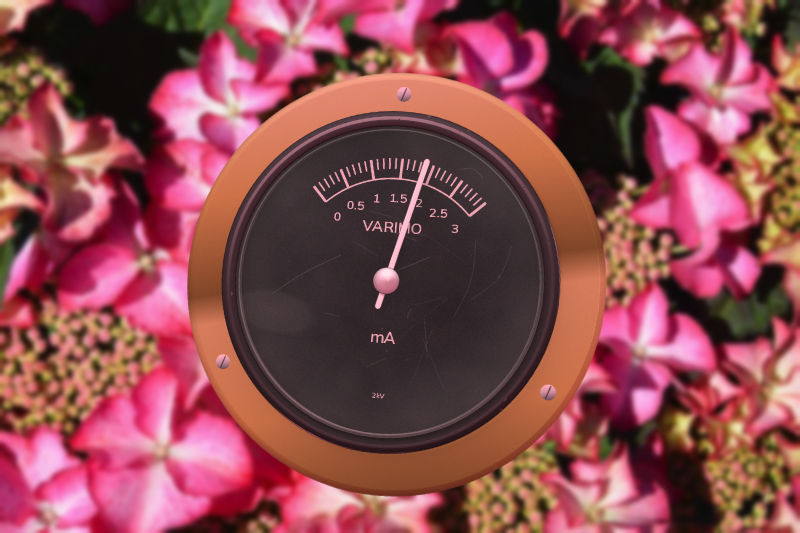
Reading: **1.9** mA
